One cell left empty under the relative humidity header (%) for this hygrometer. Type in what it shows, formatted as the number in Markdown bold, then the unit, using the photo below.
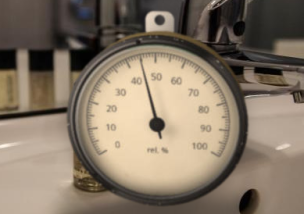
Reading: **45** %
